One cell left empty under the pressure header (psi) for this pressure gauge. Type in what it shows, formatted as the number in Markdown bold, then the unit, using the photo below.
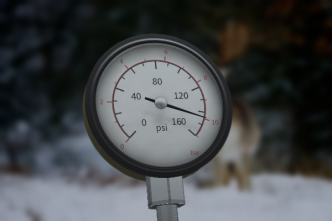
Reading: **145** psi
